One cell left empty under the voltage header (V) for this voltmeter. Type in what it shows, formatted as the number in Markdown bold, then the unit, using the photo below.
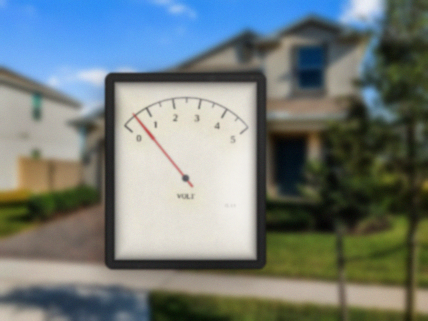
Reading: **0.5** V
